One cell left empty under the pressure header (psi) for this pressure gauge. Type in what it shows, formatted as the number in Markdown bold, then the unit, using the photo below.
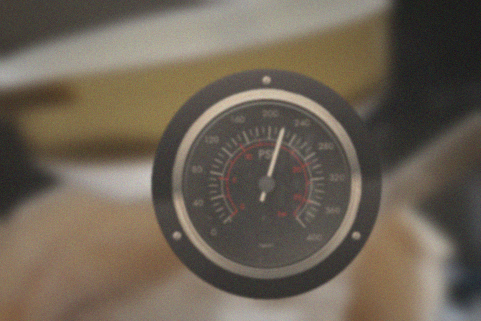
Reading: **220** psi
